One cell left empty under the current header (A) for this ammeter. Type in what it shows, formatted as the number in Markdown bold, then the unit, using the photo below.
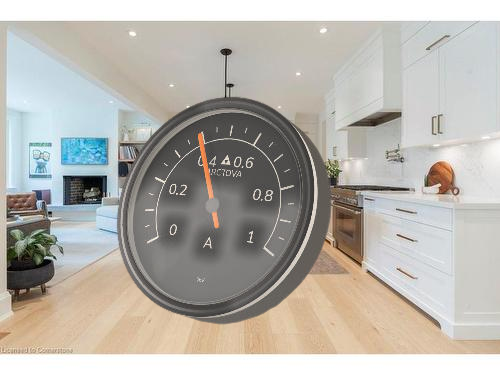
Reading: **0.4** A
